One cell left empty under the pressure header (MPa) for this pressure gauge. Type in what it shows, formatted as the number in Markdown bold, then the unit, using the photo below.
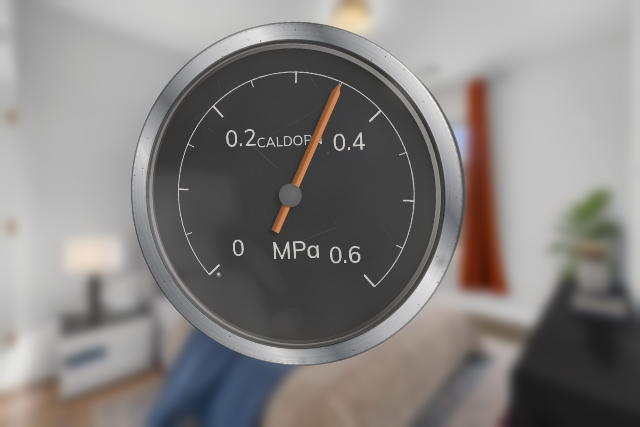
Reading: **0.35** MPa
